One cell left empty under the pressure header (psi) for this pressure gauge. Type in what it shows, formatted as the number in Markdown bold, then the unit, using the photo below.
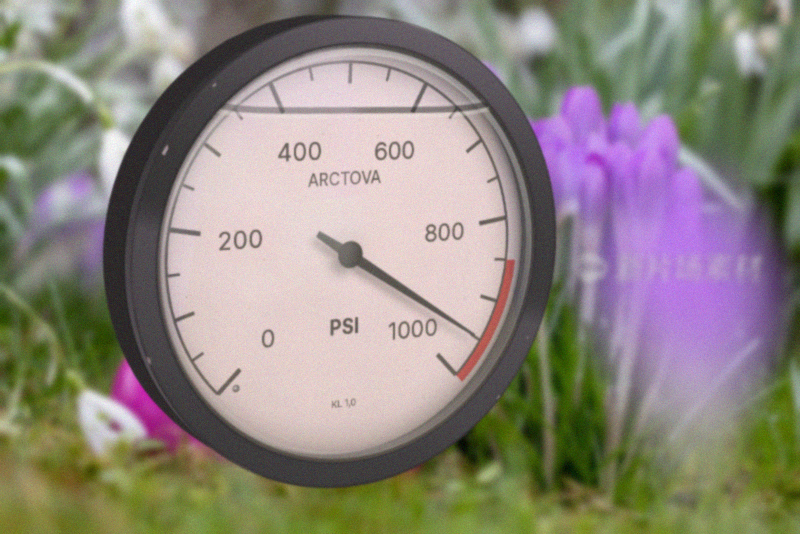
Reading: **950** psi
